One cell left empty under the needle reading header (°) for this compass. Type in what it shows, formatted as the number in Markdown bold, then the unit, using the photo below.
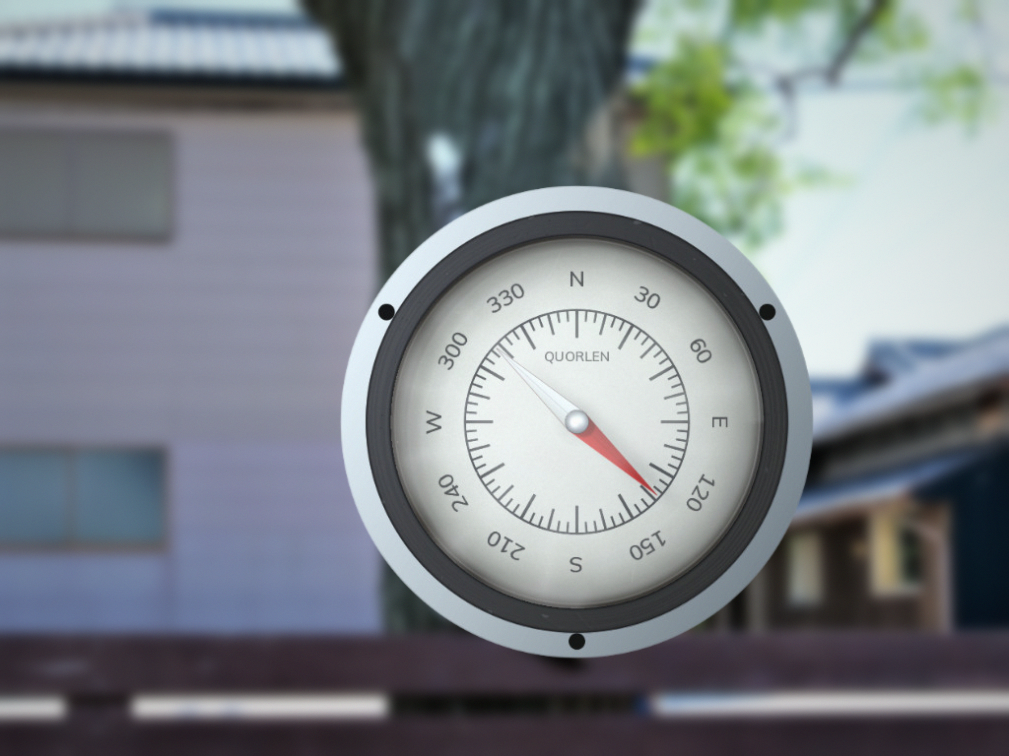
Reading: **132.5** °
